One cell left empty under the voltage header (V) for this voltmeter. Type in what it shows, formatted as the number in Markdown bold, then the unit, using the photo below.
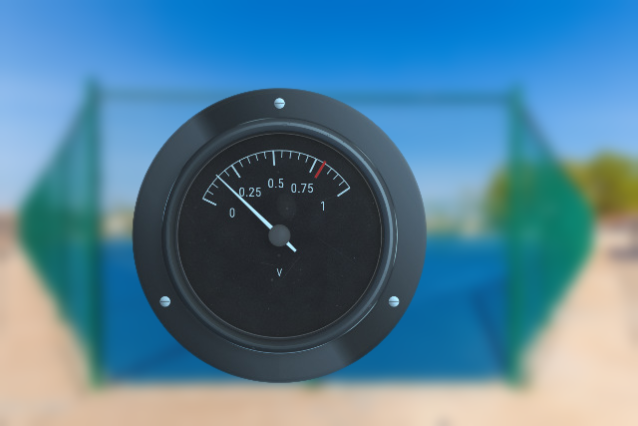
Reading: **0.15** V
